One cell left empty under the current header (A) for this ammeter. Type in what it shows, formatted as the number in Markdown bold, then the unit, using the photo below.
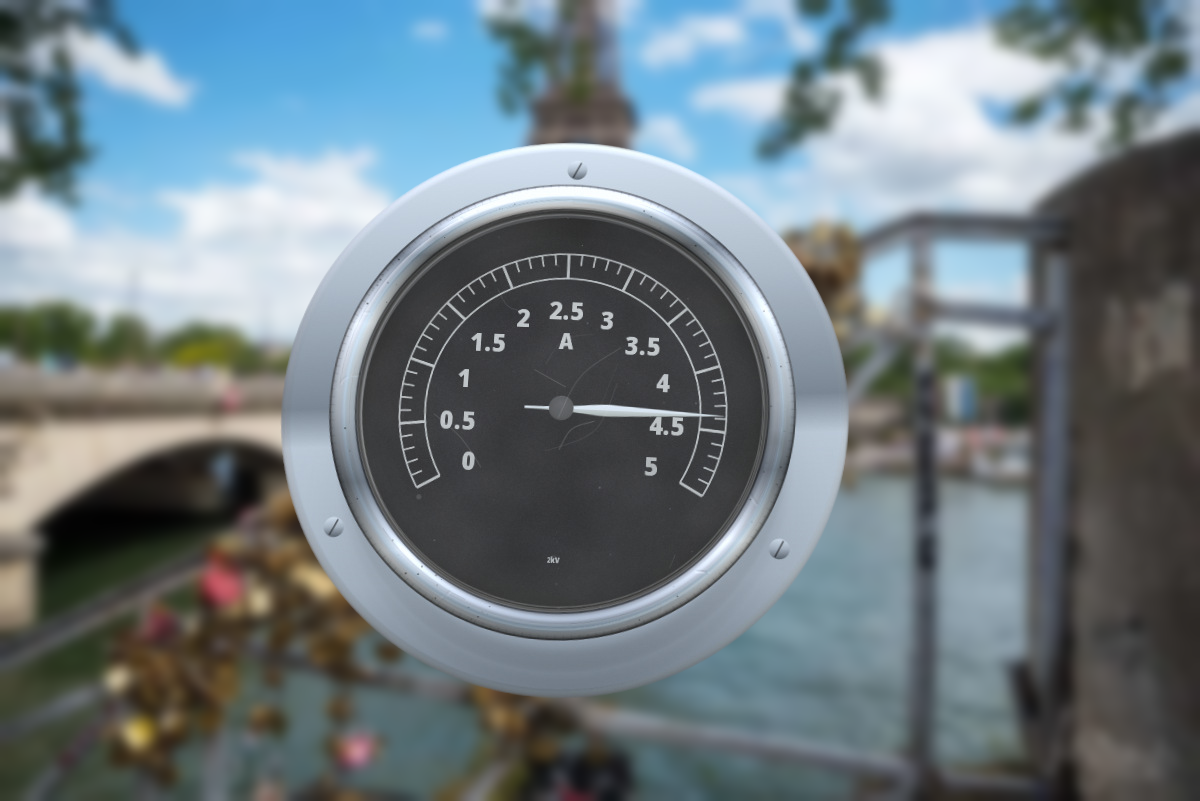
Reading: **4.4** A
